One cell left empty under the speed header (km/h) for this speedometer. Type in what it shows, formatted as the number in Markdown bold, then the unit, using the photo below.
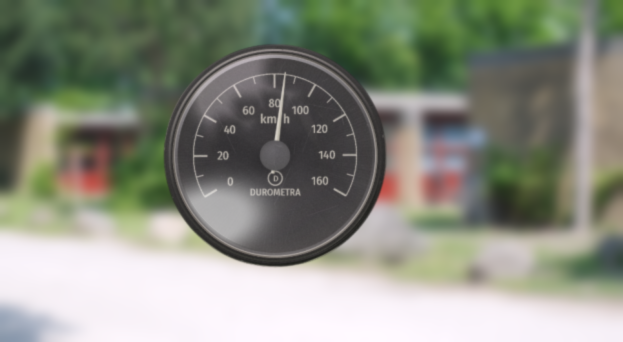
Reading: **85** km/h
